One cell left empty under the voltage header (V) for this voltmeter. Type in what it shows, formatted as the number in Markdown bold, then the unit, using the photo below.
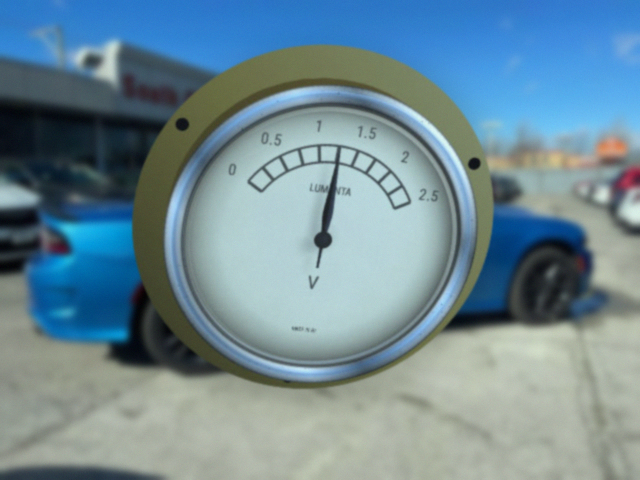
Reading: **1.25** V
